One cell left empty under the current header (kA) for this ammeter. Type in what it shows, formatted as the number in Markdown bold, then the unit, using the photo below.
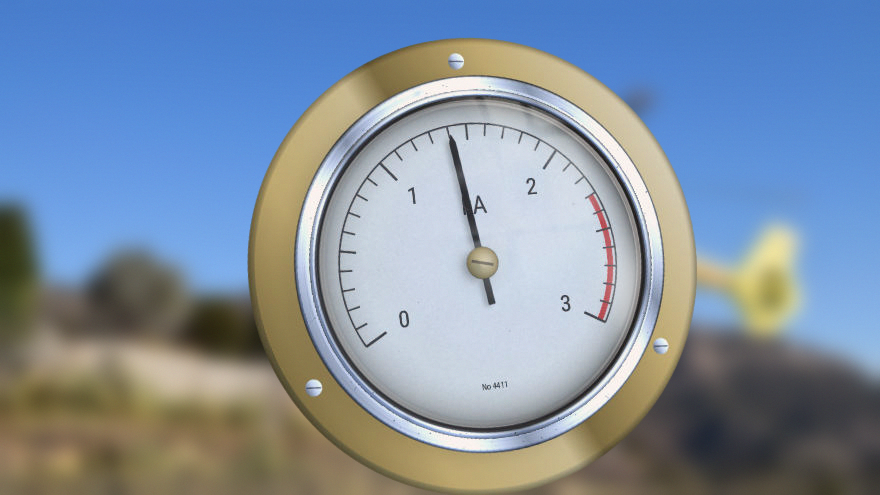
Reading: **1.4** kA
